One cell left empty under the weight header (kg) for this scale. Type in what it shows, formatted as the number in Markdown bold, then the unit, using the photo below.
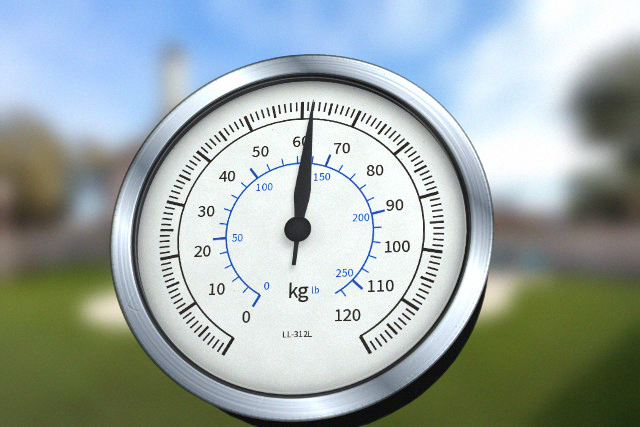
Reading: **62** kg
